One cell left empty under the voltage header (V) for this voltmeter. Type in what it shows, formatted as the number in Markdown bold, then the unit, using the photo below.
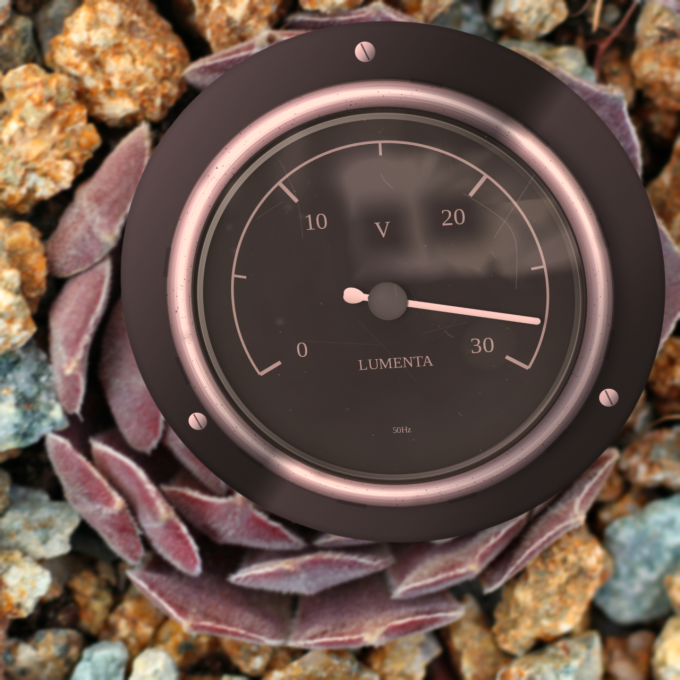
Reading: **27.5** V
